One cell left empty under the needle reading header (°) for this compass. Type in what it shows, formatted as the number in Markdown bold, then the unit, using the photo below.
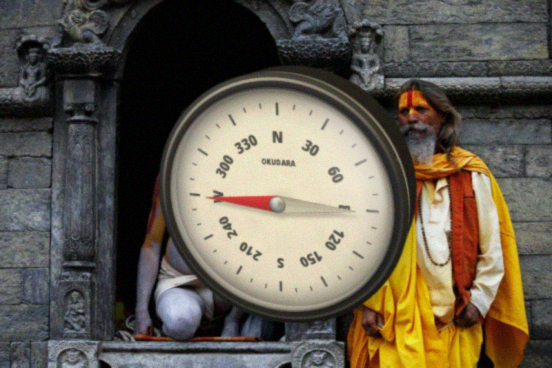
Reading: **270** °
